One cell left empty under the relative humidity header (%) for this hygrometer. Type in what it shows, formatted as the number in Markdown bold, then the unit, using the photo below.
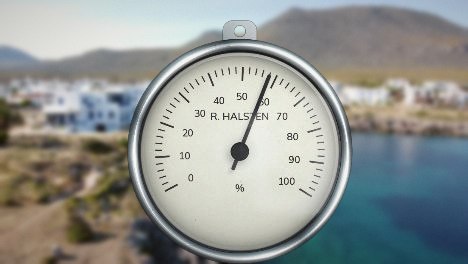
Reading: **58** %
